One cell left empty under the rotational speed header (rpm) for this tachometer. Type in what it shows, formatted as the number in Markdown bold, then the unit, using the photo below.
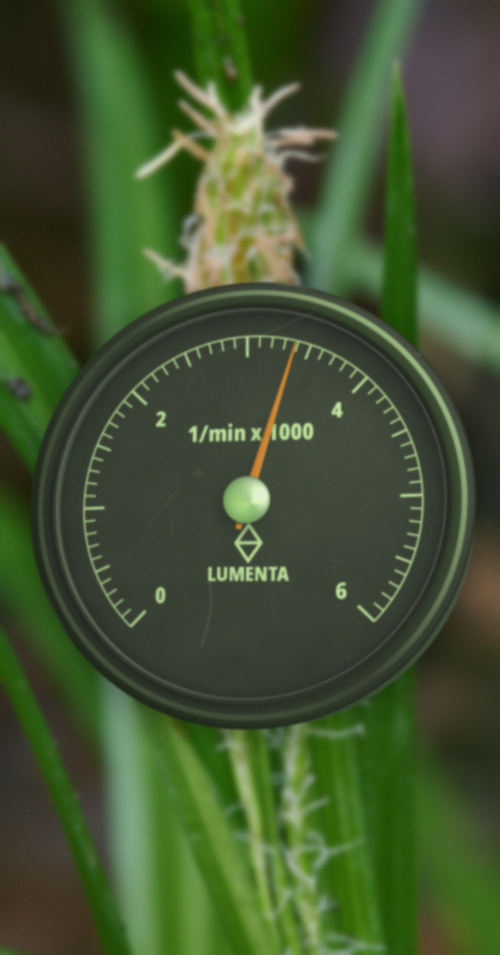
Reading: **3400** rpm
